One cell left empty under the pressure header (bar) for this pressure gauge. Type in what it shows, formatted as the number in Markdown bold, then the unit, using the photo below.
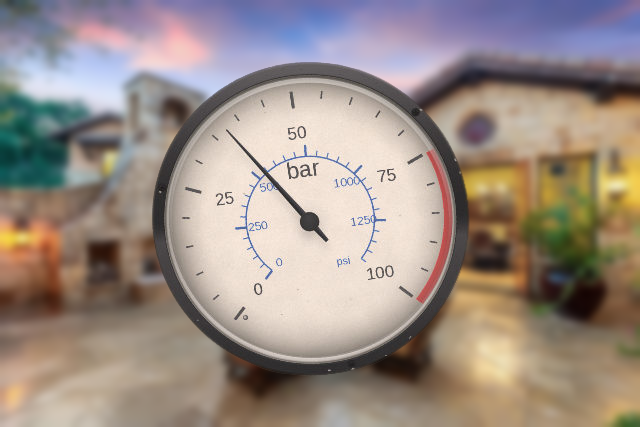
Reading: **37.5** bar
